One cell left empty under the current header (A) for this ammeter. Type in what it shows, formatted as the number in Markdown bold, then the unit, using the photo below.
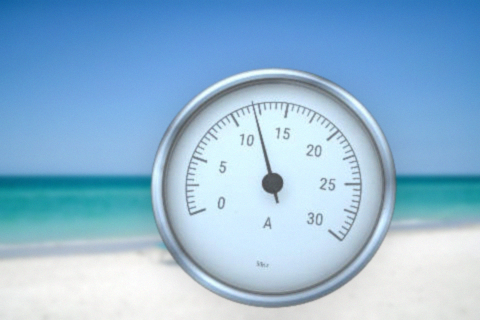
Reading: **12** A
